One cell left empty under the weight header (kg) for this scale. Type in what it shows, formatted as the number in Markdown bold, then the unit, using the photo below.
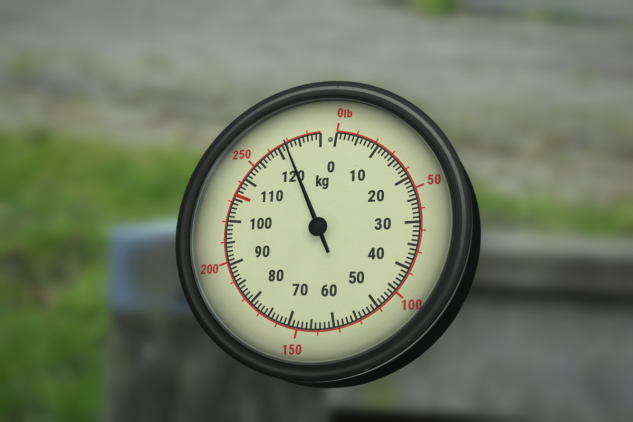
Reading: **122** kg
